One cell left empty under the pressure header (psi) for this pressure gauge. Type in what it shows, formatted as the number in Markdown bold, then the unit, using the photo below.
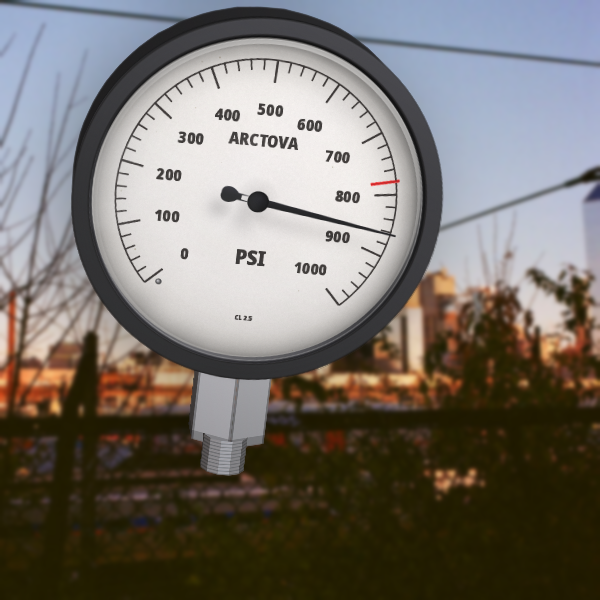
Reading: **860** psi
